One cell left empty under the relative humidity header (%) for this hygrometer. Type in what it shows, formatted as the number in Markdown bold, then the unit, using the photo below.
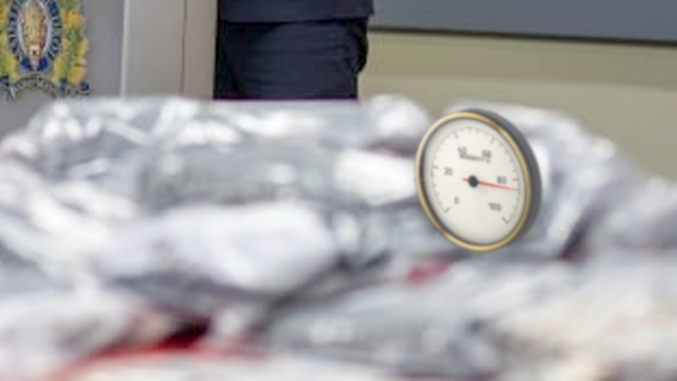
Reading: **84** %
